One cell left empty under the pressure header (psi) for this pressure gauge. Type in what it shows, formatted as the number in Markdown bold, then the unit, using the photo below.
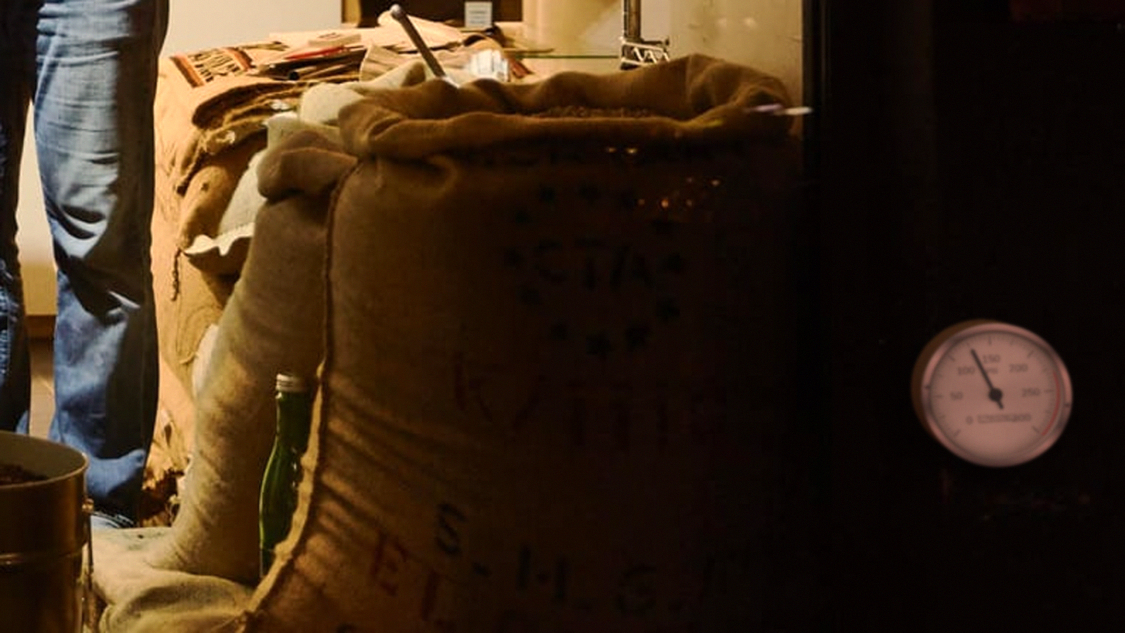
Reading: **125** psi
